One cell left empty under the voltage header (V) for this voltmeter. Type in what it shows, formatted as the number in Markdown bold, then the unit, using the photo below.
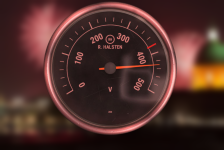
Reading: **430** V
